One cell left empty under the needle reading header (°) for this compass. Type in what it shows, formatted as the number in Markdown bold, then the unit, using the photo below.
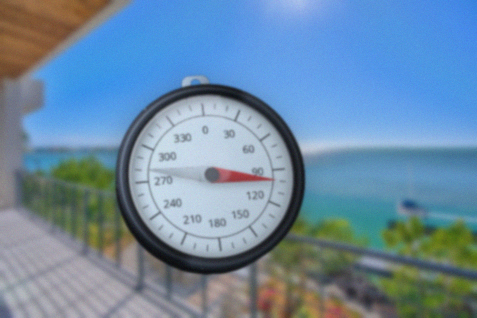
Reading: **100** °
